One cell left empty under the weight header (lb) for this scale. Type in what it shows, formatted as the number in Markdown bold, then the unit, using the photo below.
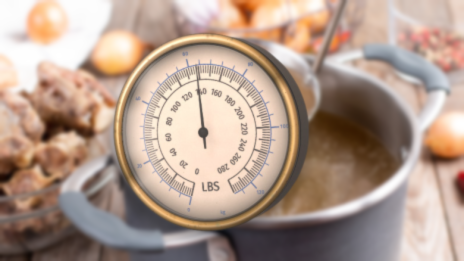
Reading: **140** lb
